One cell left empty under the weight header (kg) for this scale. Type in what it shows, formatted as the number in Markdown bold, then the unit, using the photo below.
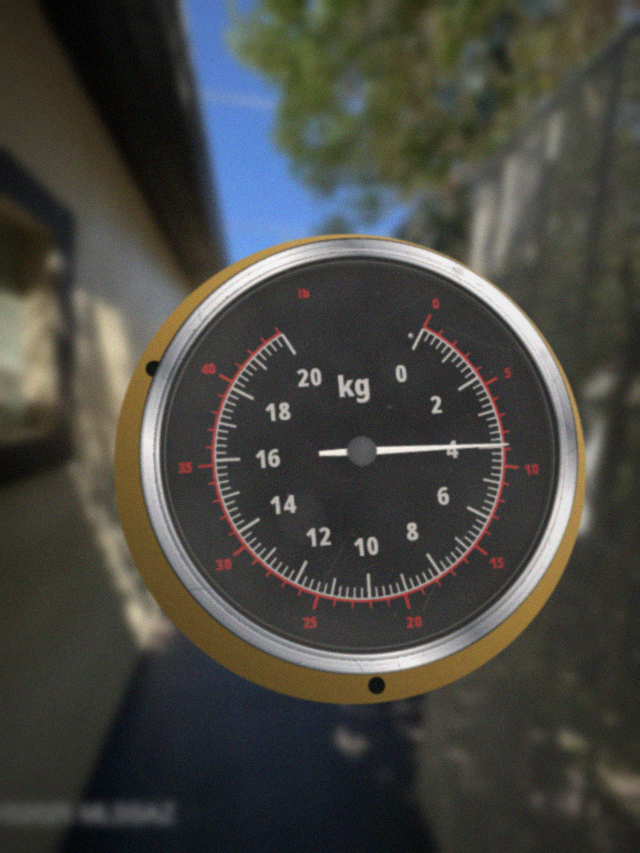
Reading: **4** kg
